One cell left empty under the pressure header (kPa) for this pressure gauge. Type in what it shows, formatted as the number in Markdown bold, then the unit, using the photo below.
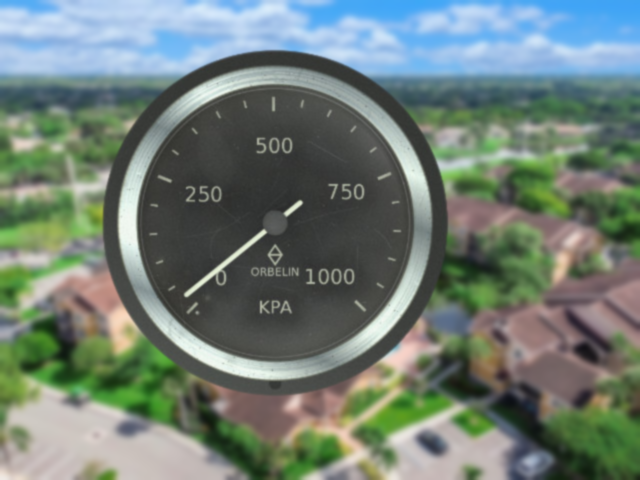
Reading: **25** kPa
